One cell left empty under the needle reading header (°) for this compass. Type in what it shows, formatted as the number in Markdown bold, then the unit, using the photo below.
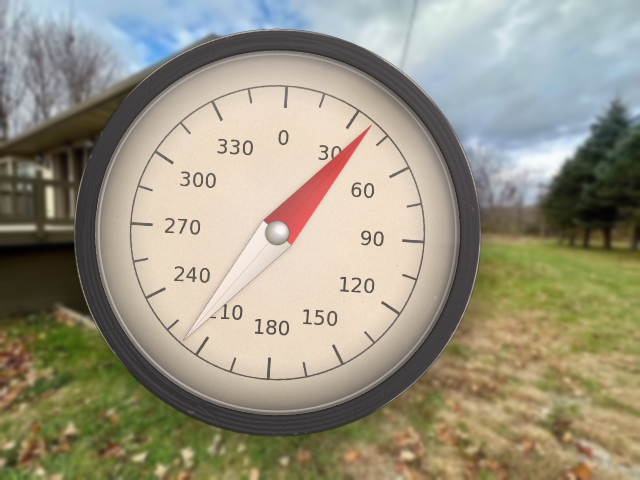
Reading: **37.5** °
